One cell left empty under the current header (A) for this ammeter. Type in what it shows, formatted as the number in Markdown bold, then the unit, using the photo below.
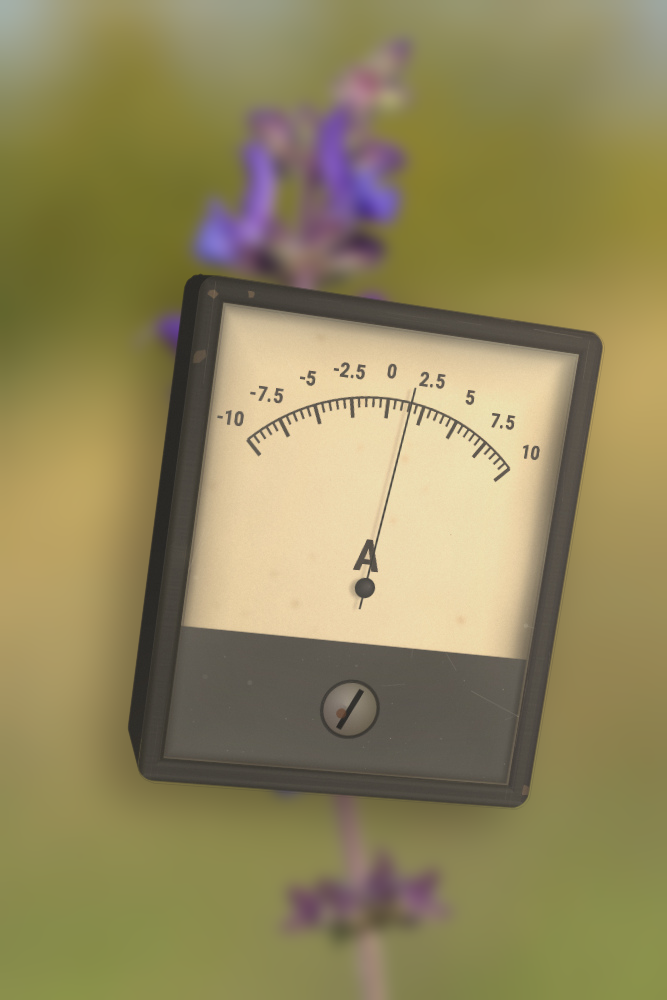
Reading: **1.5** A
